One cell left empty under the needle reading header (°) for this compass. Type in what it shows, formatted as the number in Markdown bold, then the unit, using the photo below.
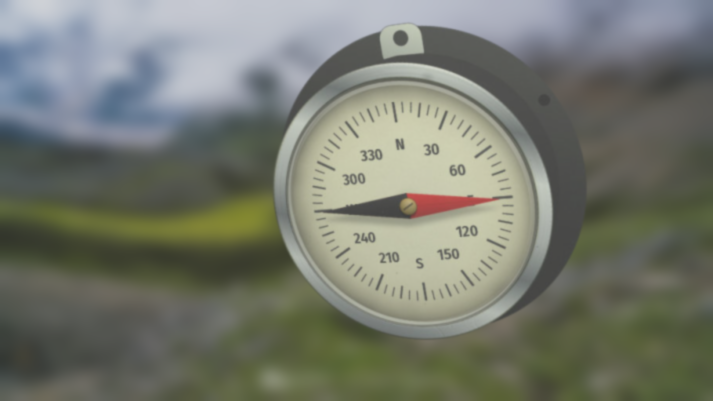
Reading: **90** °
